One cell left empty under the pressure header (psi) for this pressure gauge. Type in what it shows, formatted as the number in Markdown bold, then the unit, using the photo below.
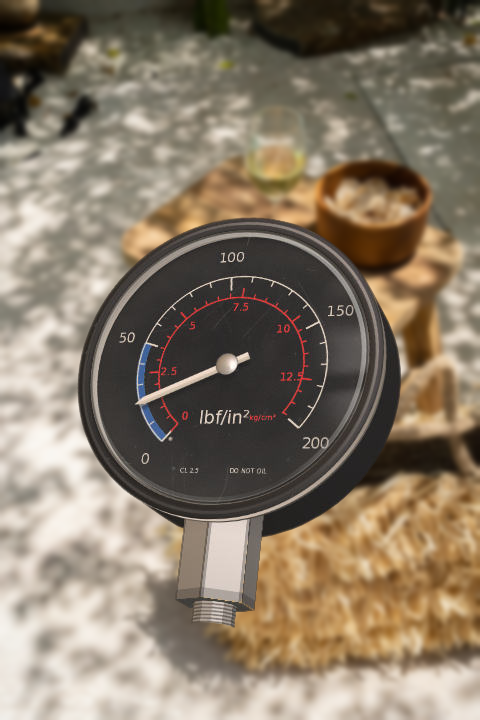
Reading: **20** psi
